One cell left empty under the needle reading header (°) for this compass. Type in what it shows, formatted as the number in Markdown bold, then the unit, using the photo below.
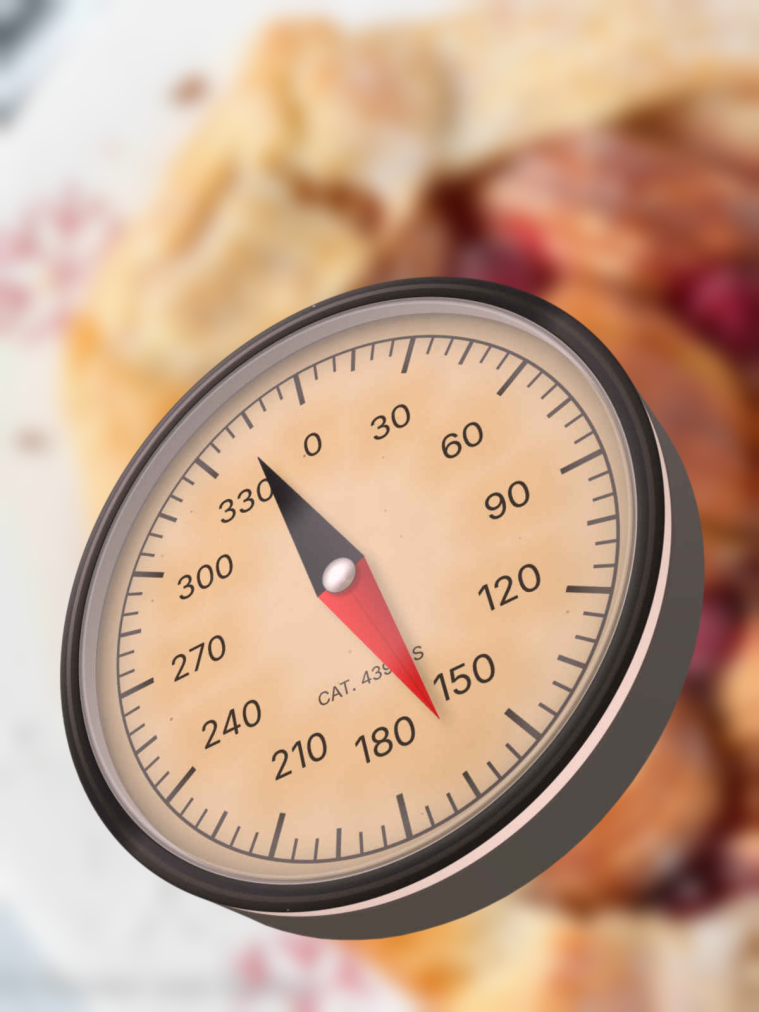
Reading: **162.5** °
